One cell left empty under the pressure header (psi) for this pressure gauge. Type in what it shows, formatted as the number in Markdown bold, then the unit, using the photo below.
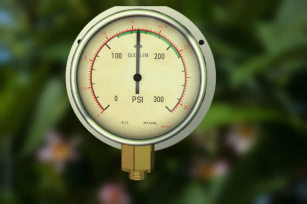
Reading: **150** psi
